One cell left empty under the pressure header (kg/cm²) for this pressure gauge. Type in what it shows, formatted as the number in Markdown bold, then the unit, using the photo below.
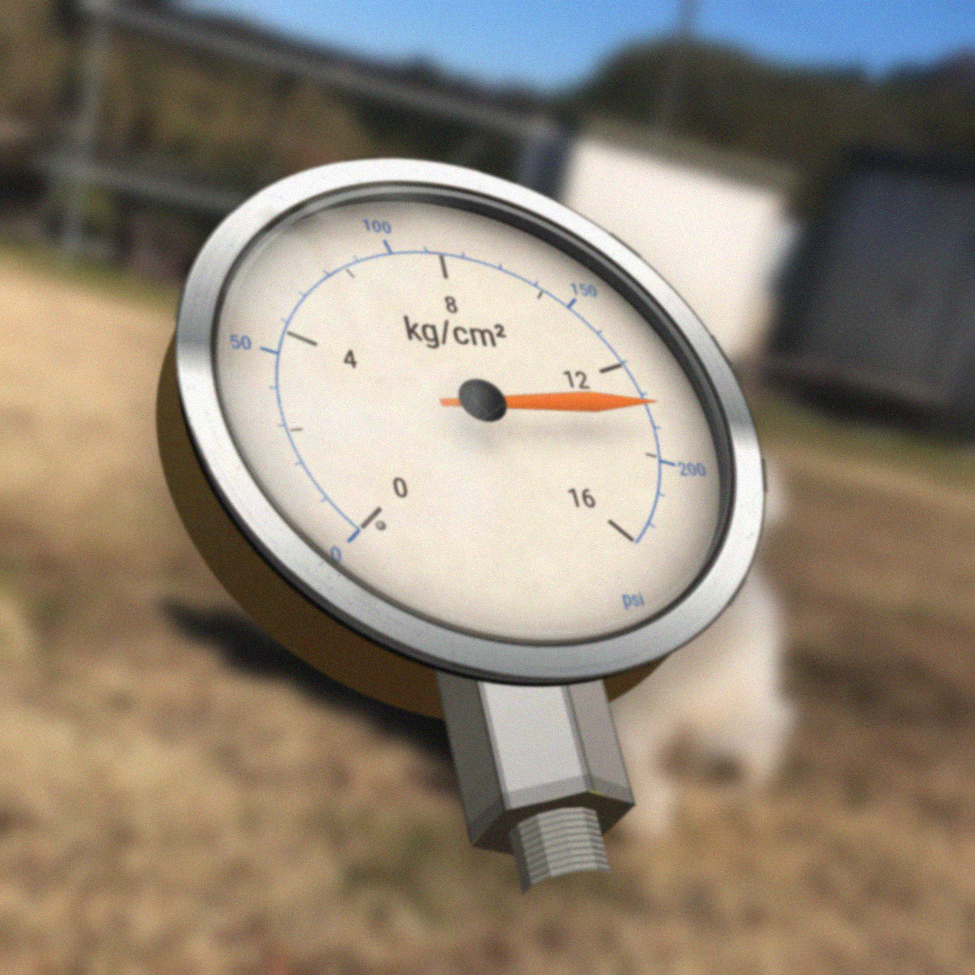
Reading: **13** kg/cm²
